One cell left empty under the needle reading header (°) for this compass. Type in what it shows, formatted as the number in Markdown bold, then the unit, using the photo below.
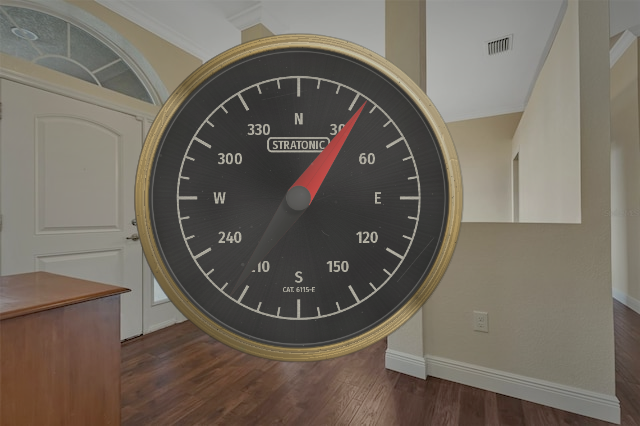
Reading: **35** °
